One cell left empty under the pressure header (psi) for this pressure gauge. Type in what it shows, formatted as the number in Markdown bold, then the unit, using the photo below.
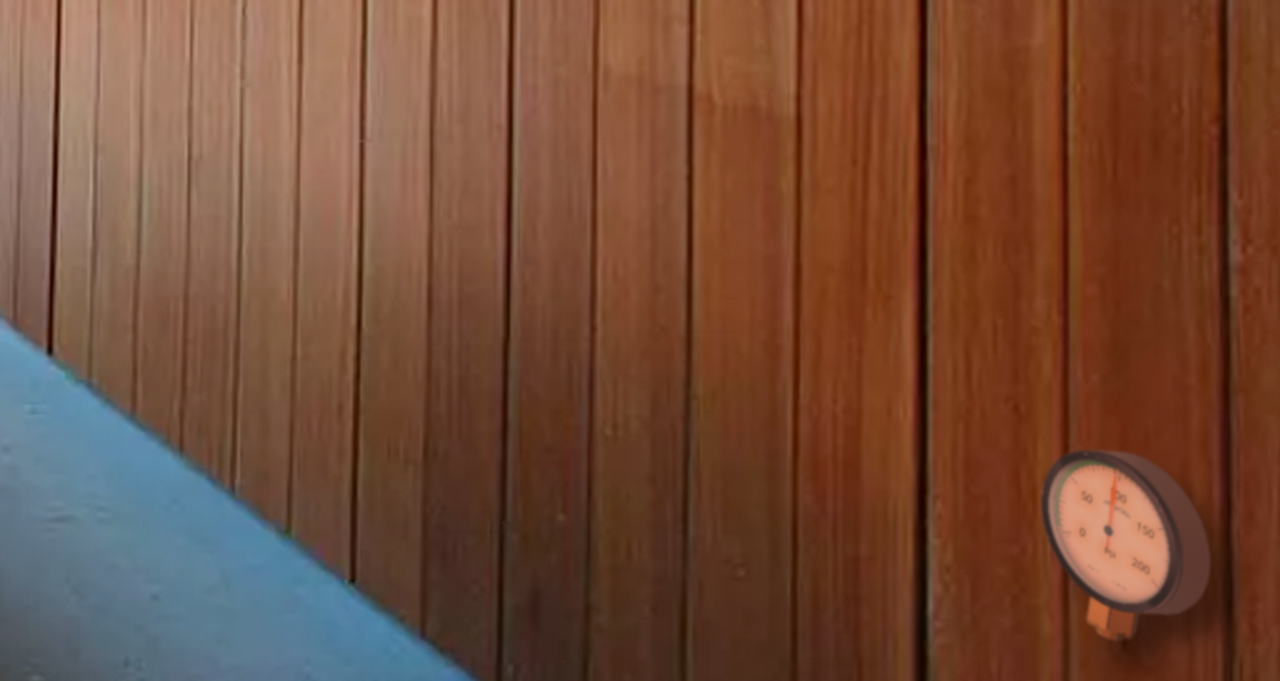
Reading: **100** psi
